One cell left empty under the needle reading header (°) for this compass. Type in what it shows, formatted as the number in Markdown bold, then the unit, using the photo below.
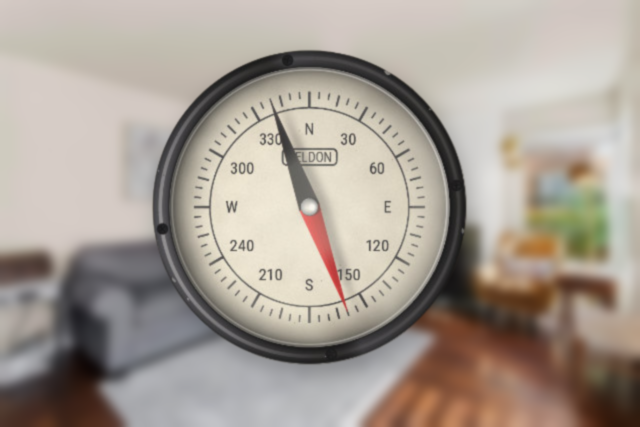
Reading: **160** °
